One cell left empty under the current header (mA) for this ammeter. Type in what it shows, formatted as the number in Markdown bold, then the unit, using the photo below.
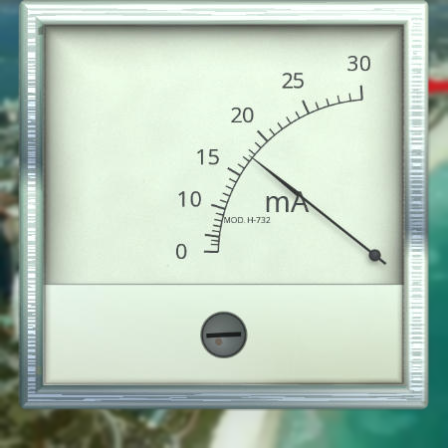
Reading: **17.5** mA
